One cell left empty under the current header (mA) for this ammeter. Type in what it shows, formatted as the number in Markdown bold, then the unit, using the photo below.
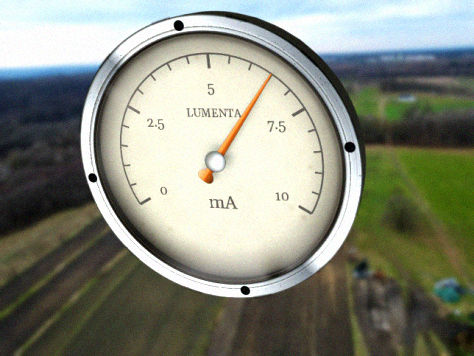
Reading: **6.5** mA
